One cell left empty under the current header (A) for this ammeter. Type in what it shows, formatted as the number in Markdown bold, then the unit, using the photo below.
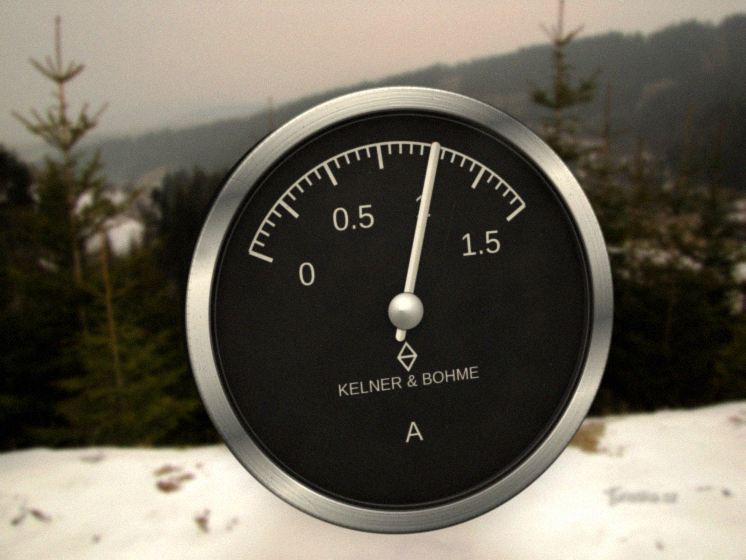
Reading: **1** A
